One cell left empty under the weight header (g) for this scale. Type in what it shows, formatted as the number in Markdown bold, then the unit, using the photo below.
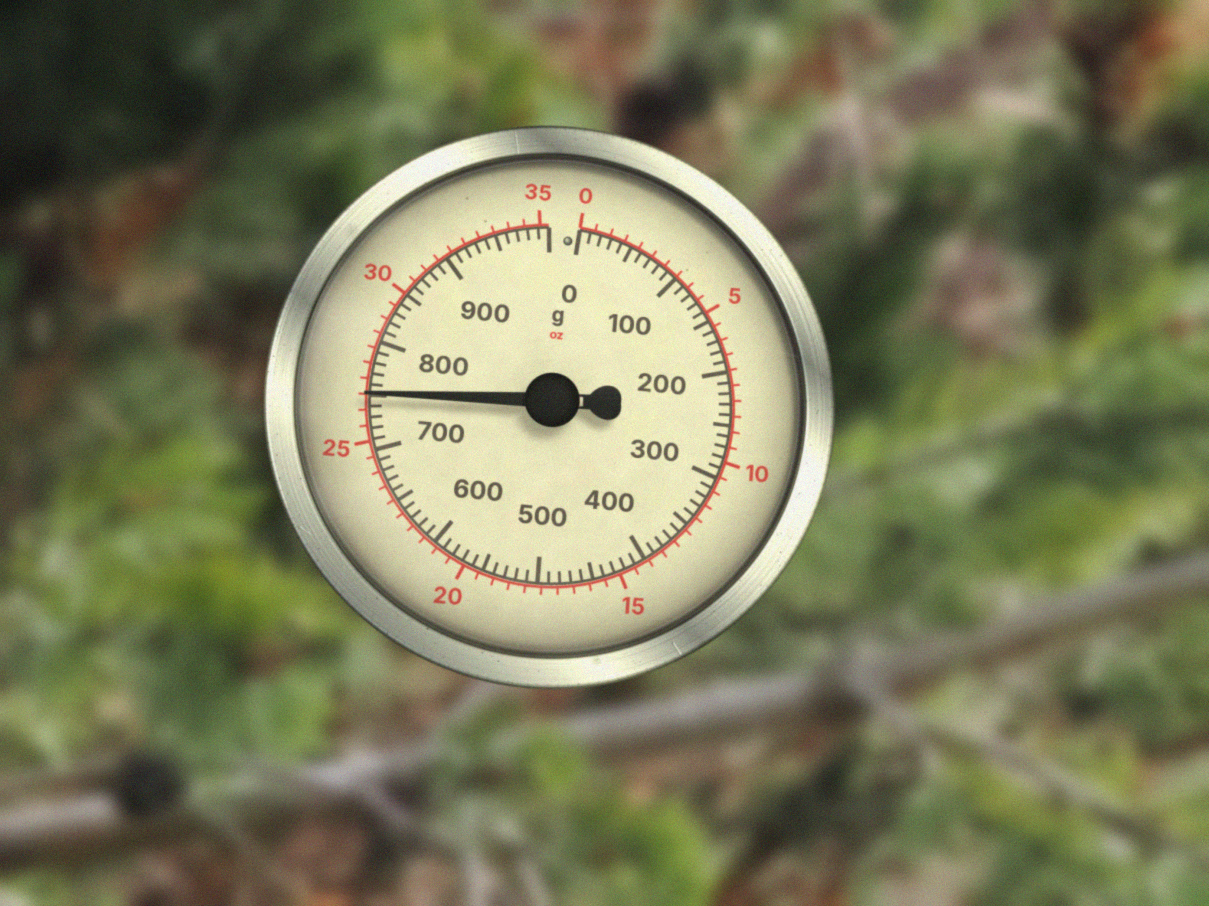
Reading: **750** g
